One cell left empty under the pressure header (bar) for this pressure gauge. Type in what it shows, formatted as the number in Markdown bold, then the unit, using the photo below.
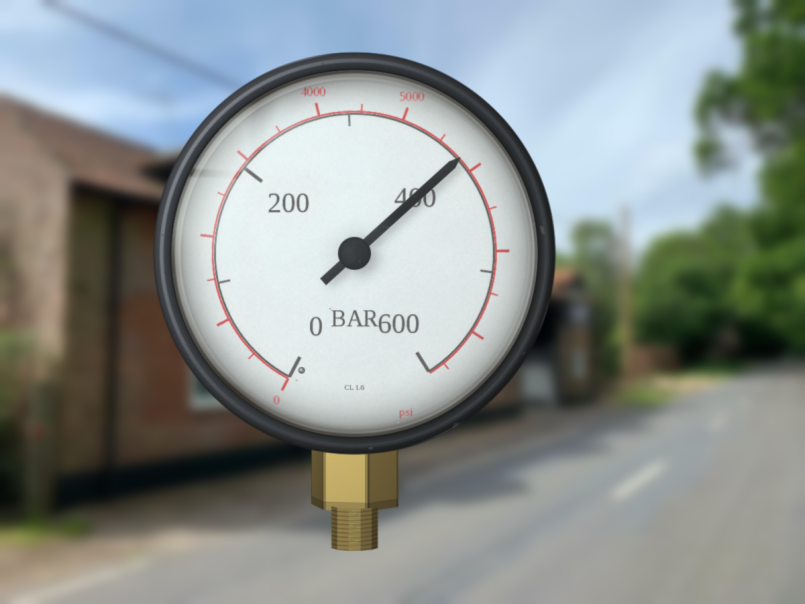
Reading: **400** bar
